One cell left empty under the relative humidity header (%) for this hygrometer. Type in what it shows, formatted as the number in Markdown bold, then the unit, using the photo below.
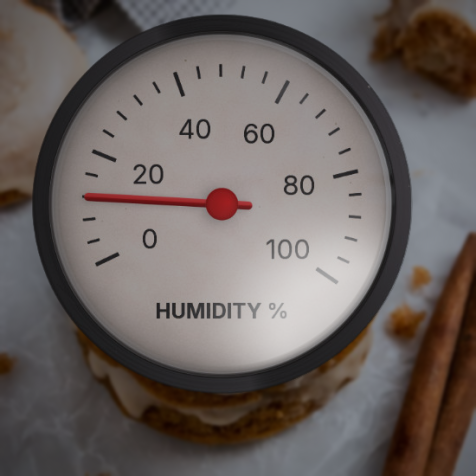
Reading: **12** %
